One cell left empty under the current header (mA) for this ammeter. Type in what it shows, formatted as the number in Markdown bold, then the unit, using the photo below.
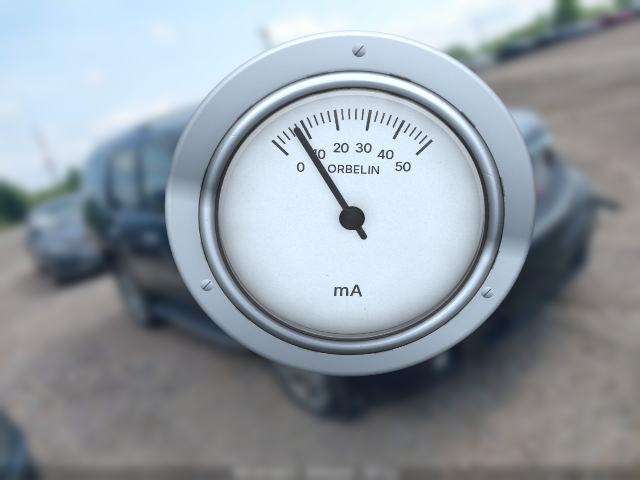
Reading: **8** mA
